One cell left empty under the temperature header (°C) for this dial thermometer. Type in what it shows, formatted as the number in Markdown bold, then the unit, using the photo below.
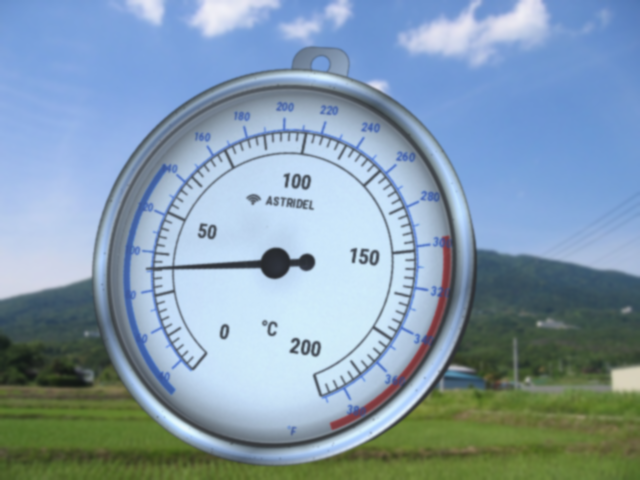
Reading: **32.5** °C
